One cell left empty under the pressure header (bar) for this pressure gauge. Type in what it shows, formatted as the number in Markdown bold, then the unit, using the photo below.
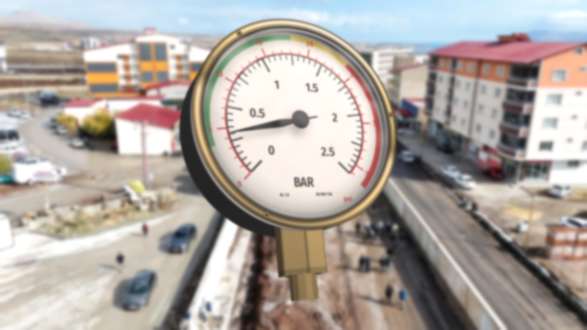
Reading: **0.3** bar
